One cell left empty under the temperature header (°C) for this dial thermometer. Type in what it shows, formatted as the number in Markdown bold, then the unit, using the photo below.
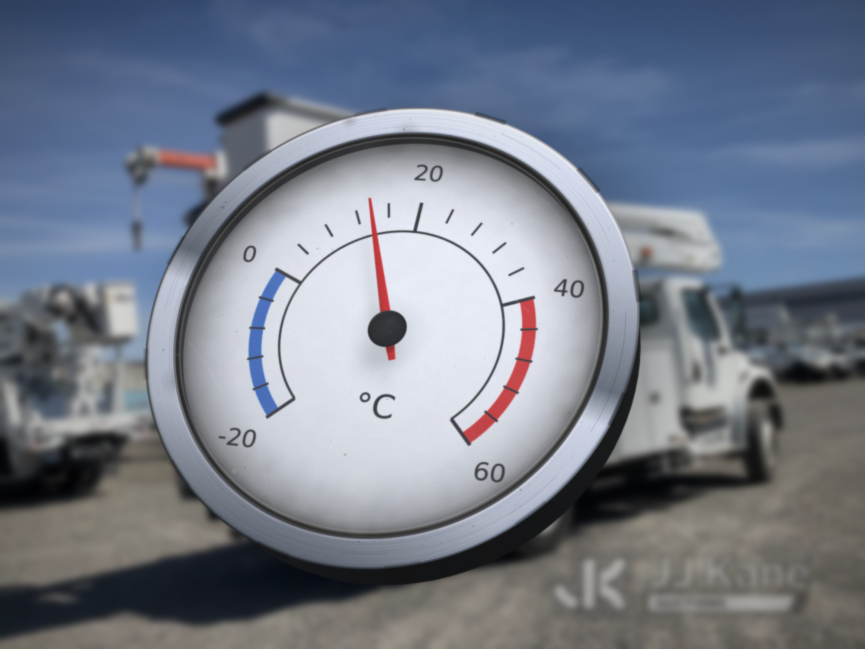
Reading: **14** °C
